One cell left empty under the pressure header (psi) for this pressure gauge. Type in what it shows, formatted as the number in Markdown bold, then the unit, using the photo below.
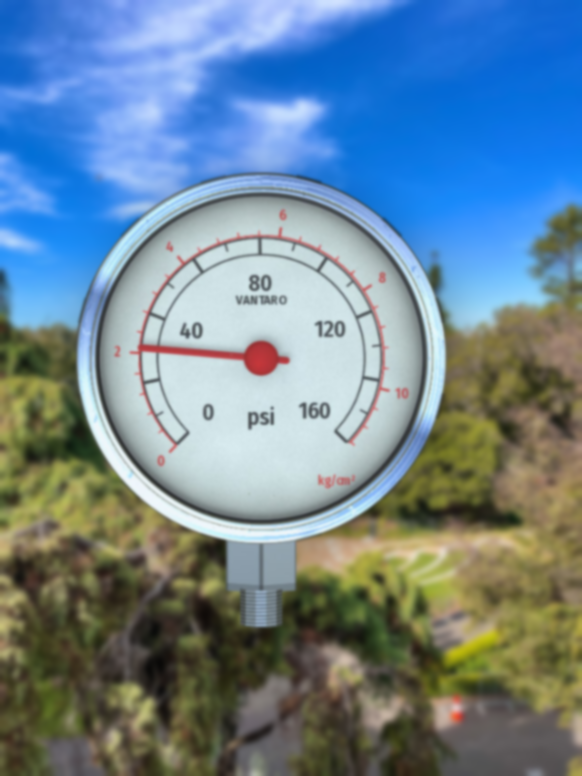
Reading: **30** psi
